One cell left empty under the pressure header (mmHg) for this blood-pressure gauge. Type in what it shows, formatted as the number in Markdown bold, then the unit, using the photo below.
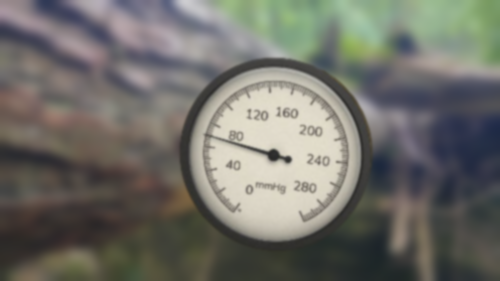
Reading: **70** mmHg
